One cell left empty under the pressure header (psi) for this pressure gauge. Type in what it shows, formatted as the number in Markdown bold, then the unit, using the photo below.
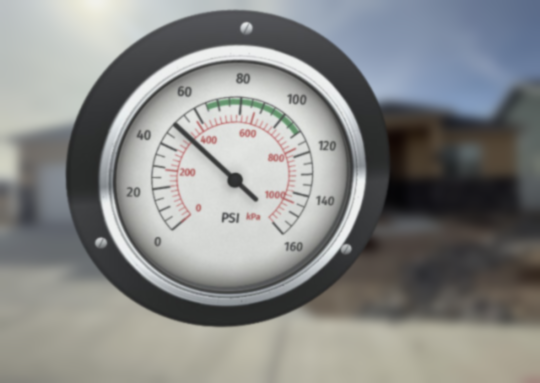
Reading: **50** psi
